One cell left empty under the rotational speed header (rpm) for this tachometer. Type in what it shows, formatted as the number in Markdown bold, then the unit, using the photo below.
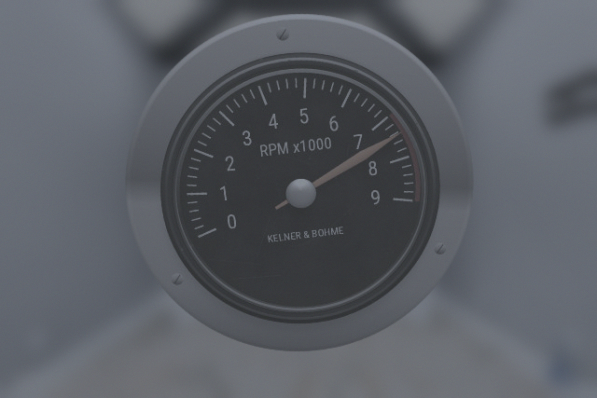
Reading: **7400** rpm
